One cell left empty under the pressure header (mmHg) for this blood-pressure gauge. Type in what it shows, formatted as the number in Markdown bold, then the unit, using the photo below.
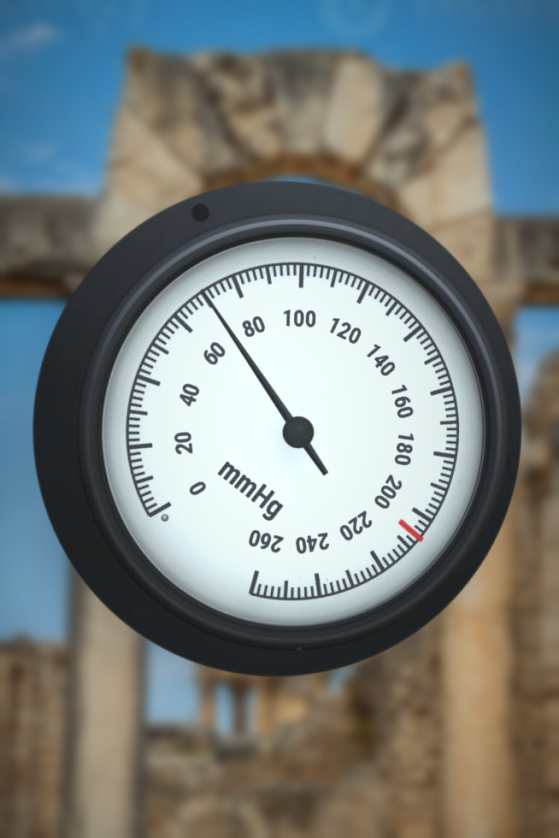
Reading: **70** mmHg
